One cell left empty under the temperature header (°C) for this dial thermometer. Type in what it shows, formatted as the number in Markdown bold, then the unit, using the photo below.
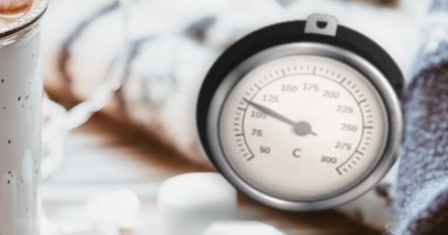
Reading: **110** °C
